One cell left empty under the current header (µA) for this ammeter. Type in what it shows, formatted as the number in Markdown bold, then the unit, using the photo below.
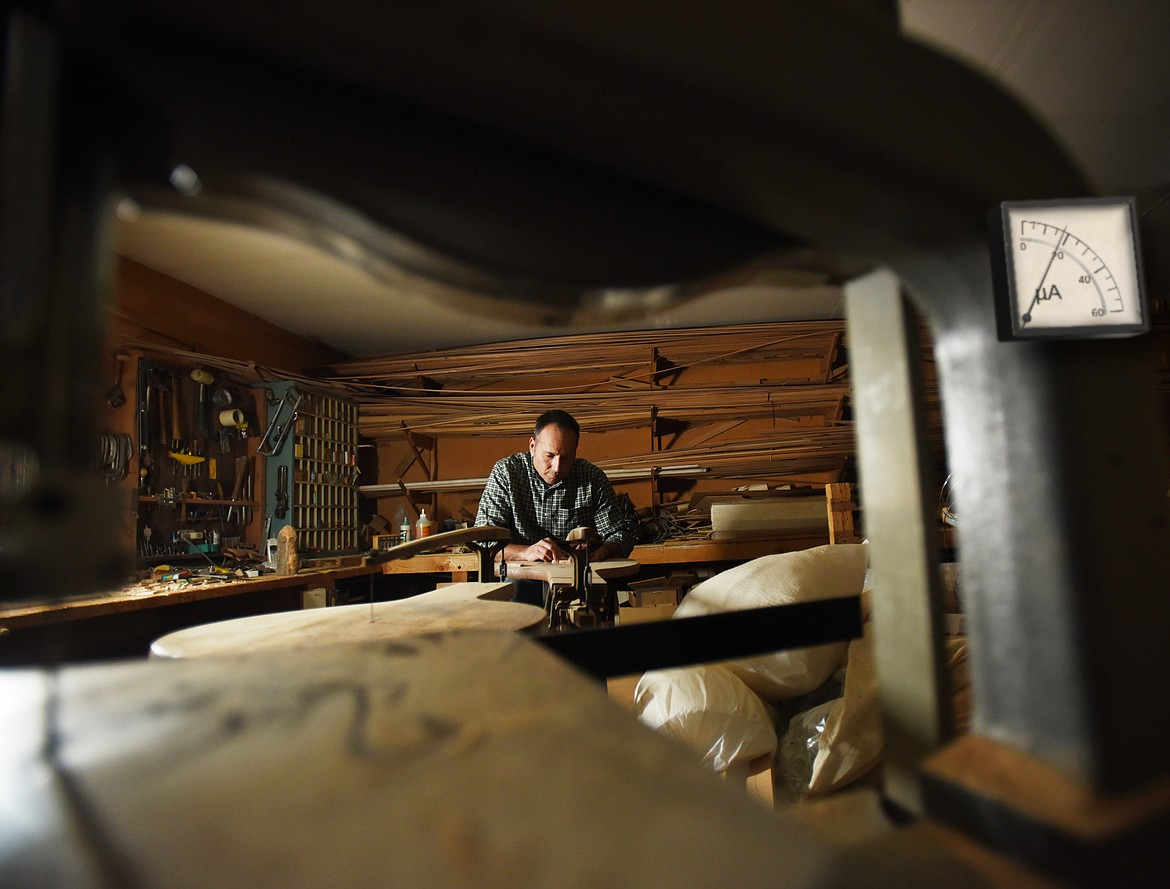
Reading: **17.5** µA
